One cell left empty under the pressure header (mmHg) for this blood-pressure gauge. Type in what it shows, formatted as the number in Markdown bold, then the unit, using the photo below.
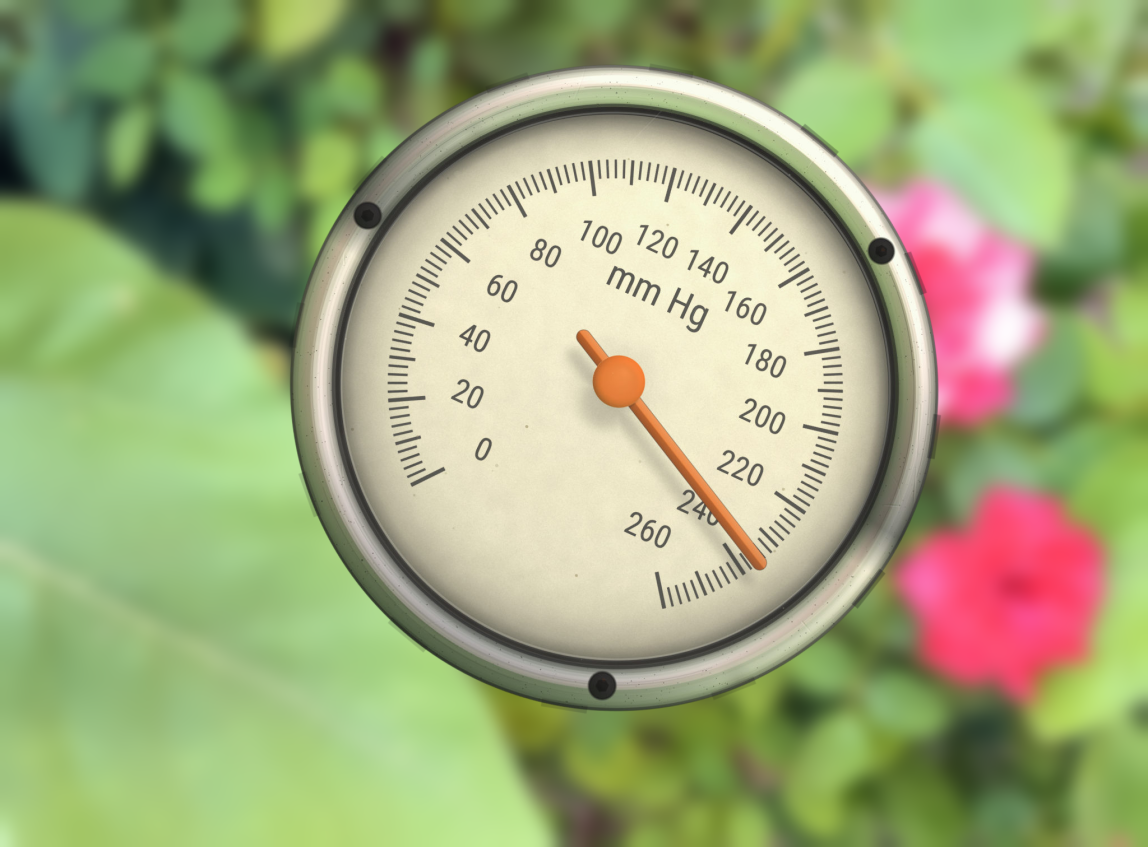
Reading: **236** mmHg
